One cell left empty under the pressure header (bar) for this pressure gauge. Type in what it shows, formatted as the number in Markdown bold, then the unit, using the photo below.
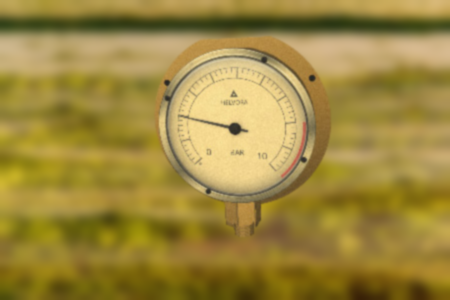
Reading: **2** bar
